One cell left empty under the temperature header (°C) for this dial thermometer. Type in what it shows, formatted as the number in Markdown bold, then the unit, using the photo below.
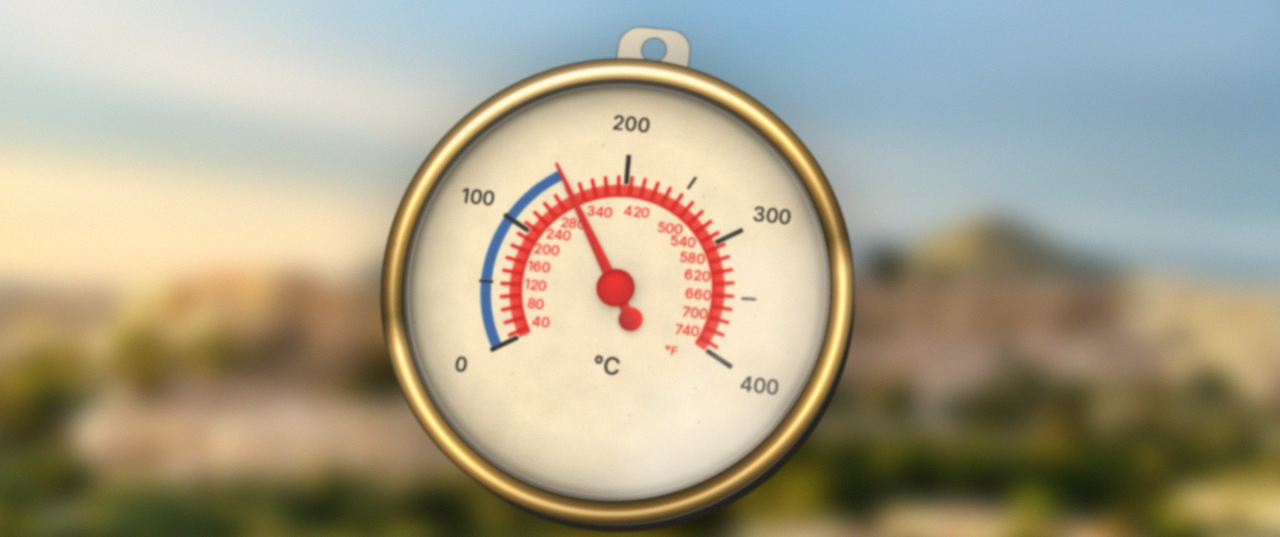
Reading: **150** °C
